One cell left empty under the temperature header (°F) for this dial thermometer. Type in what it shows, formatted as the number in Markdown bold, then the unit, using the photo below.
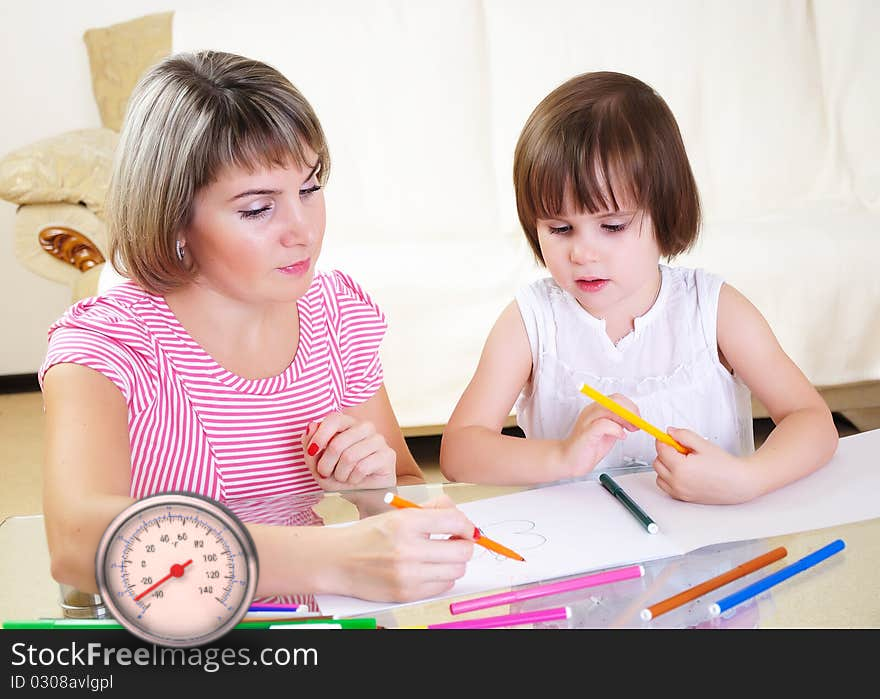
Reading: **-30** °F
